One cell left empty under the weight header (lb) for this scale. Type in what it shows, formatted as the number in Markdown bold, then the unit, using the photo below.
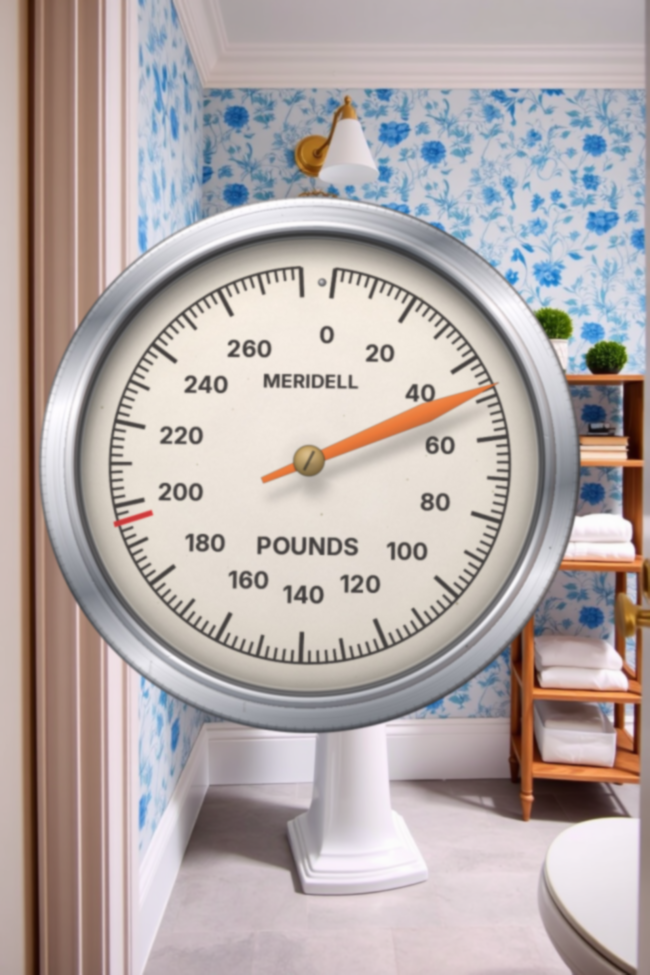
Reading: **48** lb
